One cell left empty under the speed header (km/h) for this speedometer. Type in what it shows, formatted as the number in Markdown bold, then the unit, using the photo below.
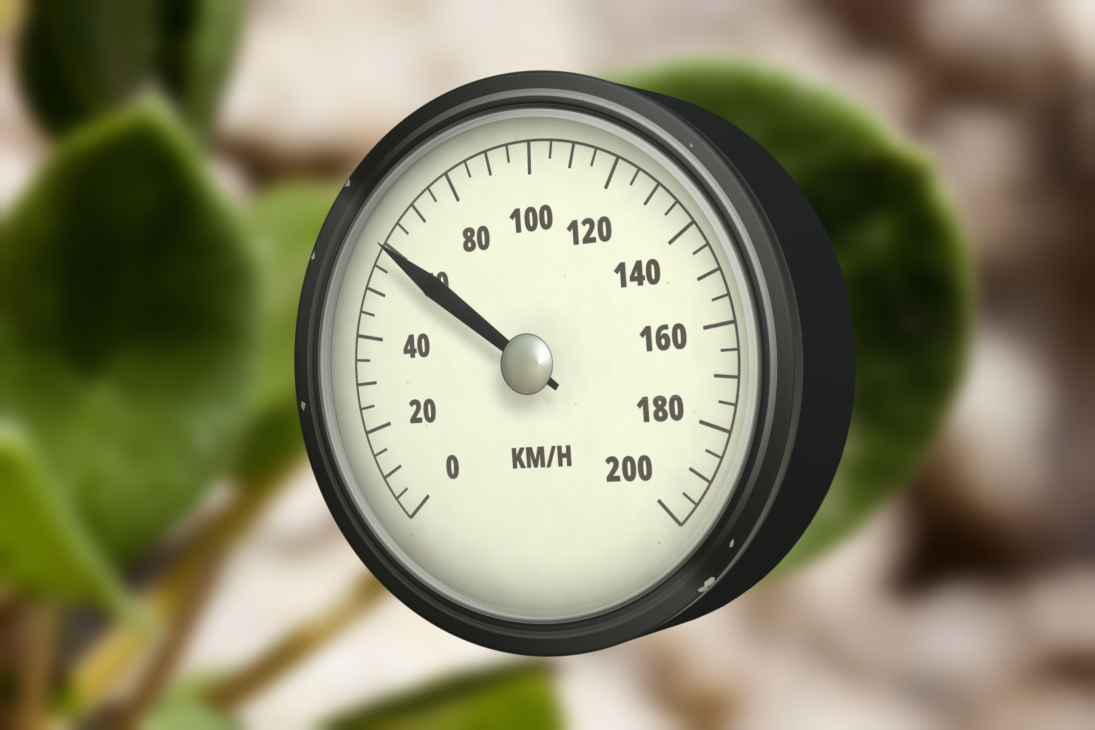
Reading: **60** km/h
